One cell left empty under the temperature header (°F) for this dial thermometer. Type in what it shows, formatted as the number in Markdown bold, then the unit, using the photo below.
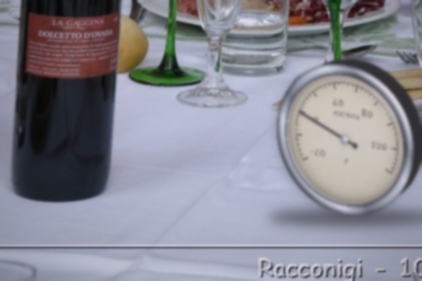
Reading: **0** °F
